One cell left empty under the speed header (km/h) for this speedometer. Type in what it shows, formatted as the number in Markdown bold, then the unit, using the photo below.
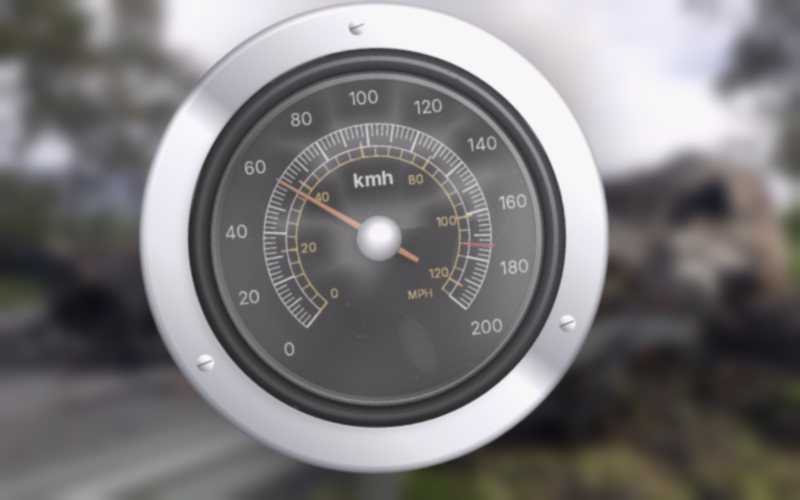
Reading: **60** km/h
